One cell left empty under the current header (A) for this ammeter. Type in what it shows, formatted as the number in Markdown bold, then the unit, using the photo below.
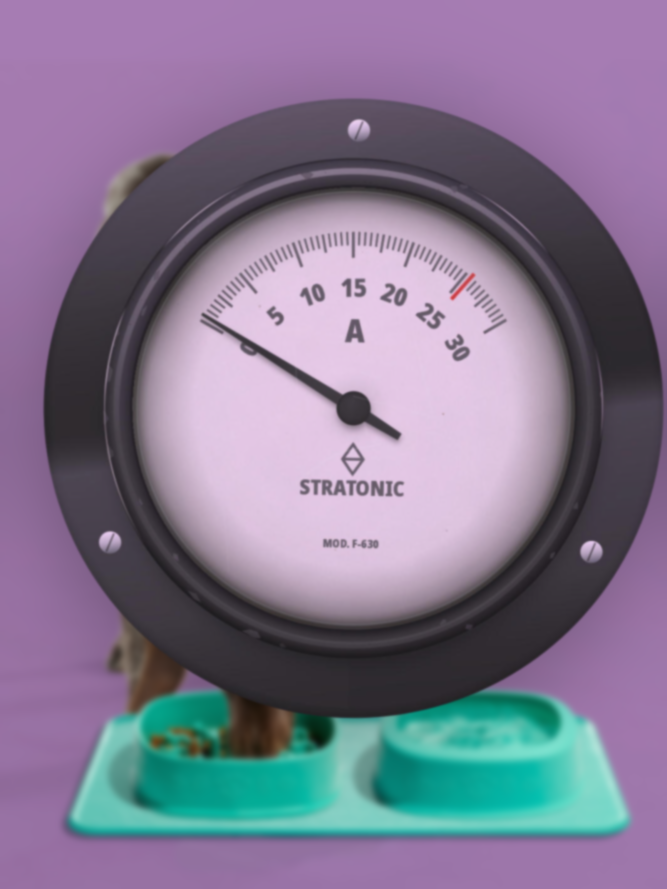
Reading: **0.5** A
